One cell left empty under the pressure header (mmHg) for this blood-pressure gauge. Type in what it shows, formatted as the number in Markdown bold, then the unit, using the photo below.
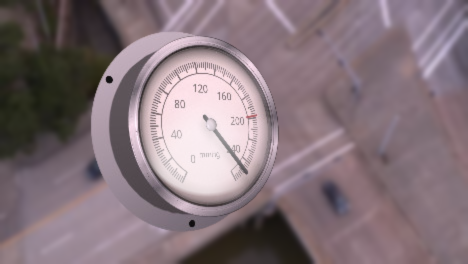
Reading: **250** mmHg
